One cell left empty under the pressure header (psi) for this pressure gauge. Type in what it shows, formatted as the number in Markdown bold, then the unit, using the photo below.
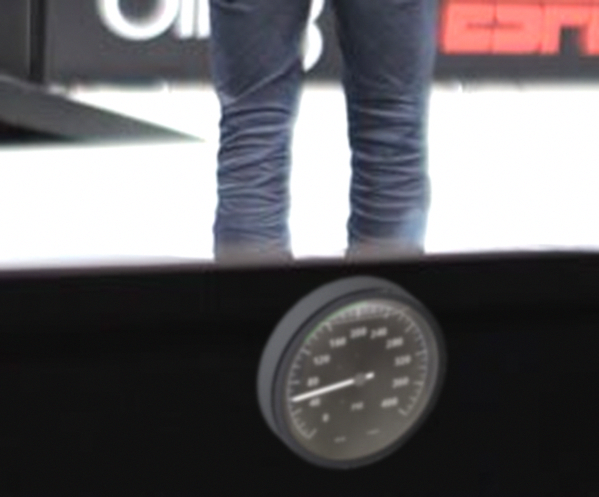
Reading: **60** psi
